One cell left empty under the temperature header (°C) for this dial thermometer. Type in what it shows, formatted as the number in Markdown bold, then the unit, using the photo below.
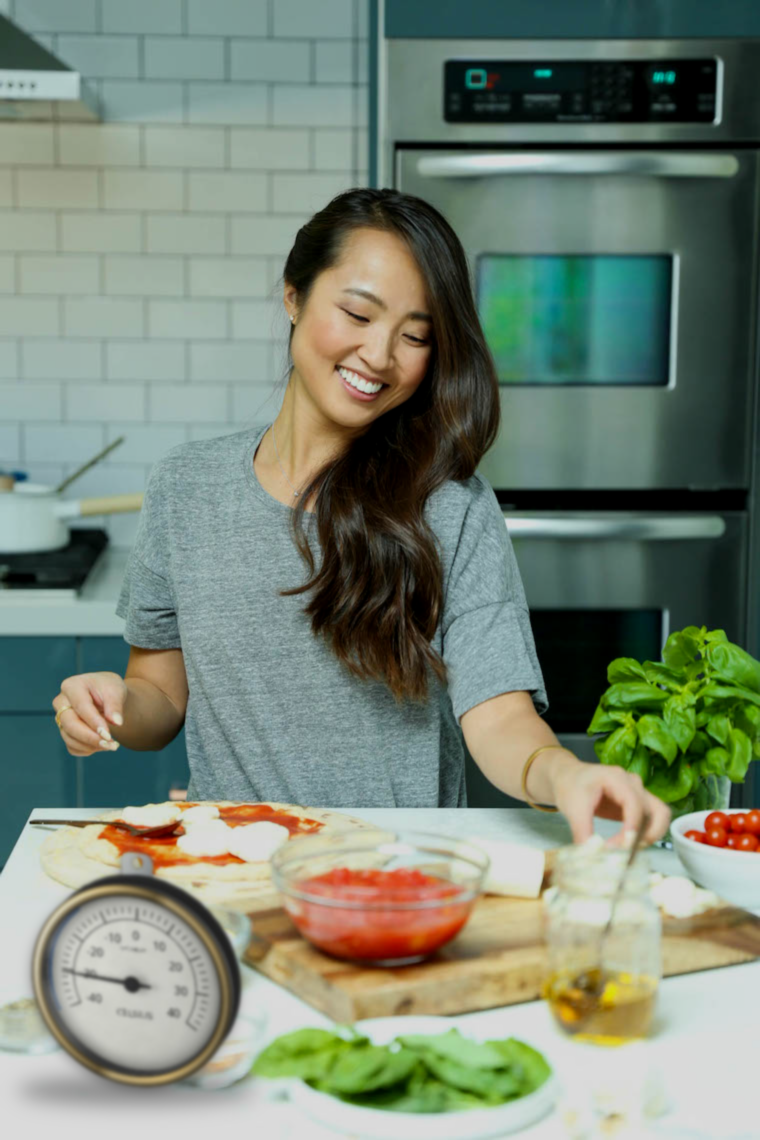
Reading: **-30** °C
